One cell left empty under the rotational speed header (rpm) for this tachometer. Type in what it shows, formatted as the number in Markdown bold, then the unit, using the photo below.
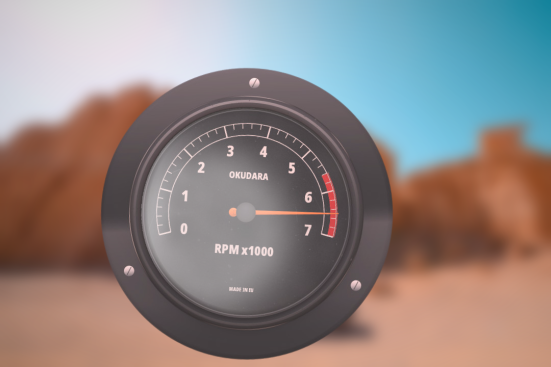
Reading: **6500** rpm
